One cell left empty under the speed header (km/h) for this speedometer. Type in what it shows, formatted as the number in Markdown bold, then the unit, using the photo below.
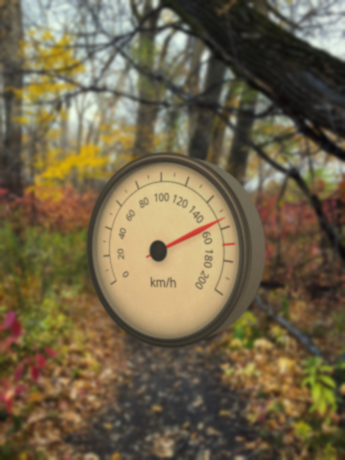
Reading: **155** km/h
